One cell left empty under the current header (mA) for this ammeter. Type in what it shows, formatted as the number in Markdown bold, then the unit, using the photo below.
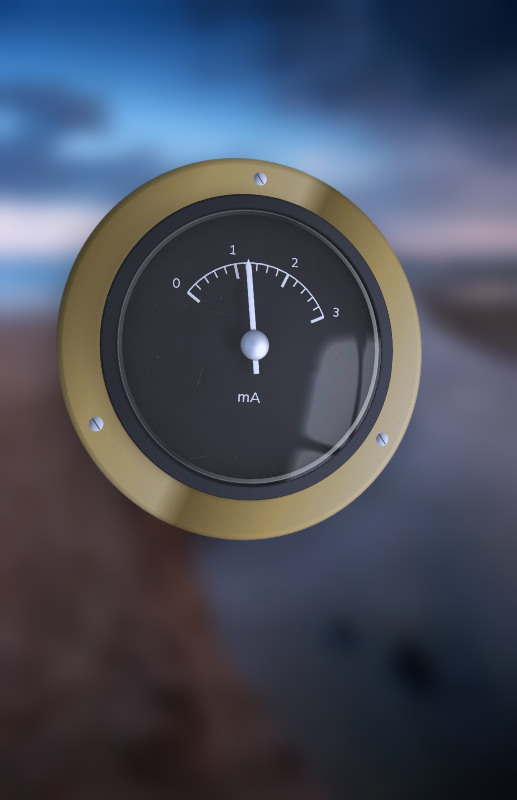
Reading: **1.2** mA
